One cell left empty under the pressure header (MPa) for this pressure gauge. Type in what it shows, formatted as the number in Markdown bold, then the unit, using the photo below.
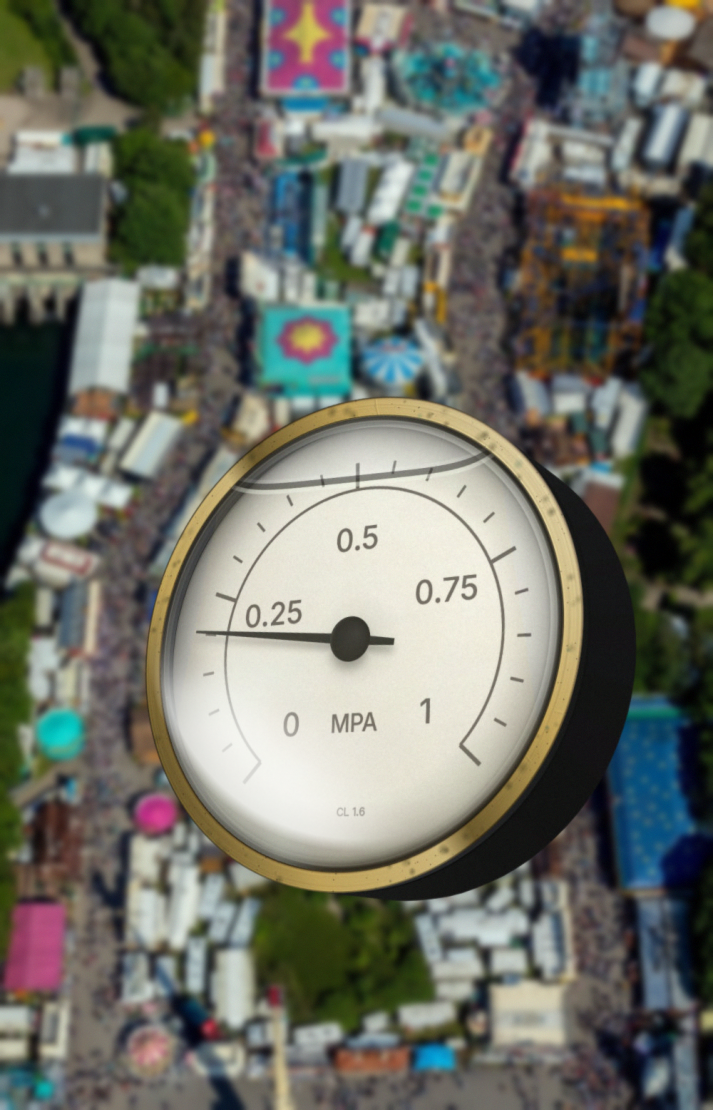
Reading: **0.2** MPa
